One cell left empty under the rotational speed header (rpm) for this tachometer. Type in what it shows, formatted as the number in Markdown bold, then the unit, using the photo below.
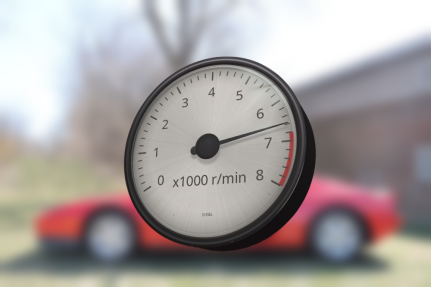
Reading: **6600** rpm
